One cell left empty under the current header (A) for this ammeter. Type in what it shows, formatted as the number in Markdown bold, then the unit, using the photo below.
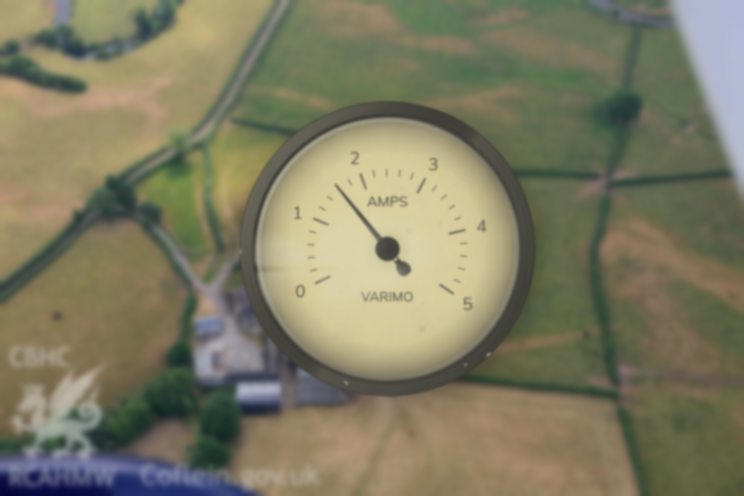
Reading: **1.6** A
